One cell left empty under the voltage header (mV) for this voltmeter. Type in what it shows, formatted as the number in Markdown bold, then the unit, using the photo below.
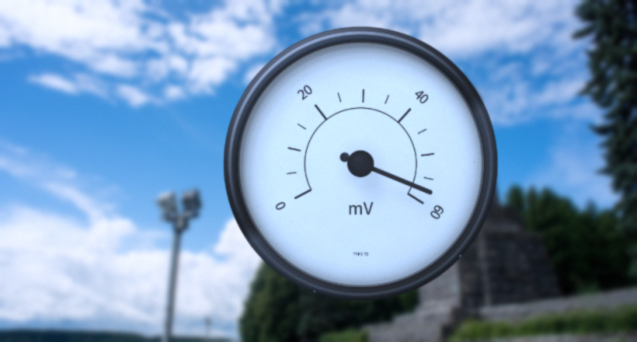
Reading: **57.5** mV
